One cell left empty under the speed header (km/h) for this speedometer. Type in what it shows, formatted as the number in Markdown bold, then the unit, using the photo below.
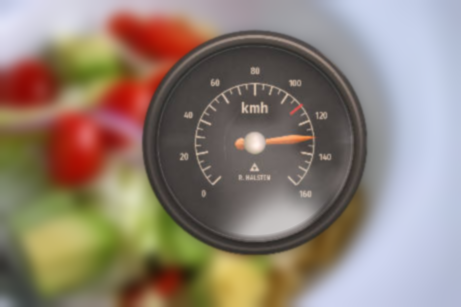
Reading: **130** km/h
